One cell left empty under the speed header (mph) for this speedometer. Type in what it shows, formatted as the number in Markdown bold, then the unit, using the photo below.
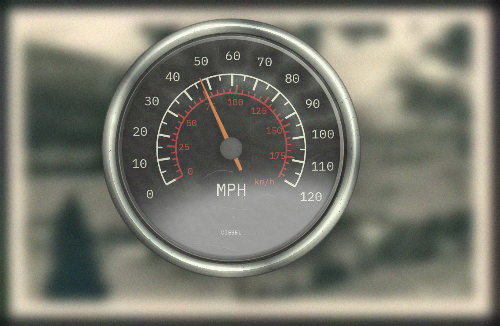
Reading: **47.5** mph
